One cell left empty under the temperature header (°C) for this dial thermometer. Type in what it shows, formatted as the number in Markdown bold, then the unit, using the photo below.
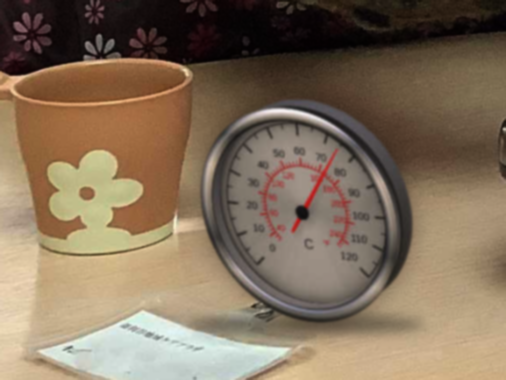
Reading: **75** °C
